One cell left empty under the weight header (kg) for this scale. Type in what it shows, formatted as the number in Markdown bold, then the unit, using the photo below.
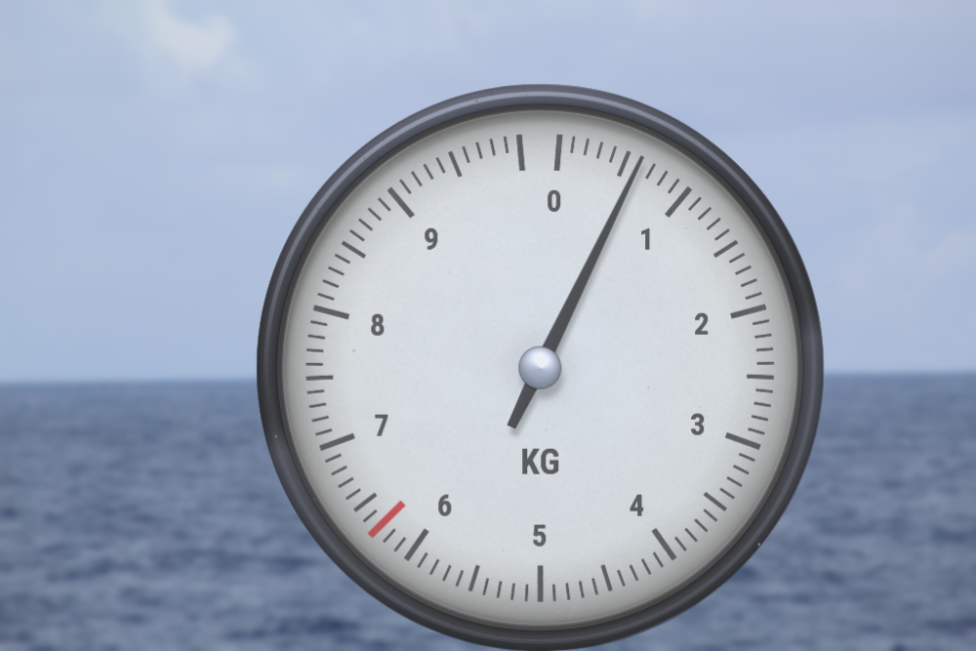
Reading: **0.6** kg
